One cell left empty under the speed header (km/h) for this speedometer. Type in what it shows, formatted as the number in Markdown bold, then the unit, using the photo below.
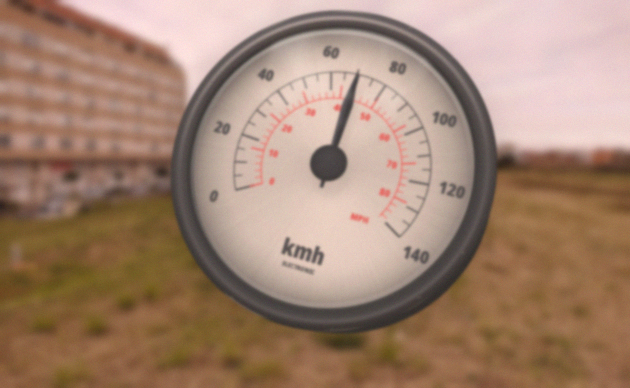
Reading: **70** km/h
